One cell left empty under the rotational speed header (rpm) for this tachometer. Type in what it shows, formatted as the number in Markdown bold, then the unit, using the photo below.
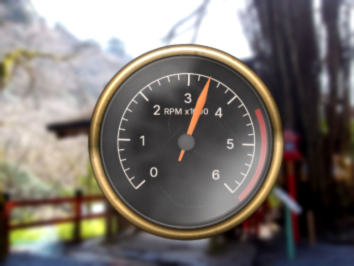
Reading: **3400** rpm
